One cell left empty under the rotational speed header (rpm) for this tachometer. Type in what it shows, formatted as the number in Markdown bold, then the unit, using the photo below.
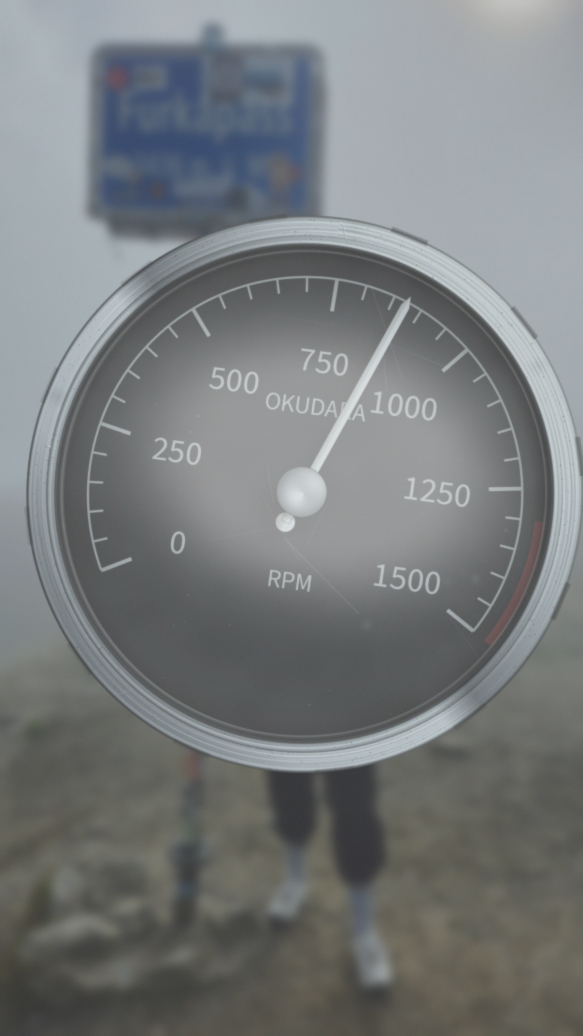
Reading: **875** rpm
